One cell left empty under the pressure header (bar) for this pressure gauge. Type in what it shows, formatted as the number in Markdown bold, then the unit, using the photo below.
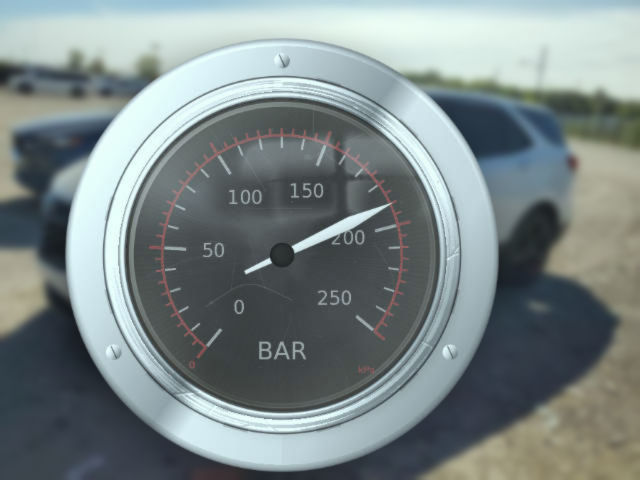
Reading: **190** bar
